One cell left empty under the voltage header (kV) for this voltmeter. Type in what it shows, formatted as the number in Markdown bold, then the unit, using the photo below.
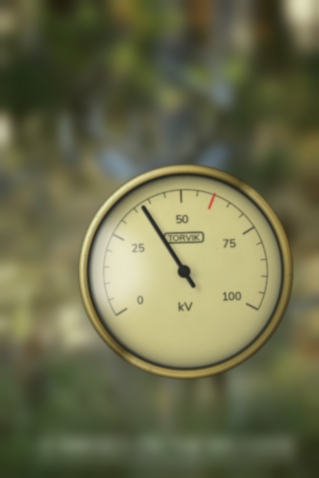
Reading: **37.5** kV
